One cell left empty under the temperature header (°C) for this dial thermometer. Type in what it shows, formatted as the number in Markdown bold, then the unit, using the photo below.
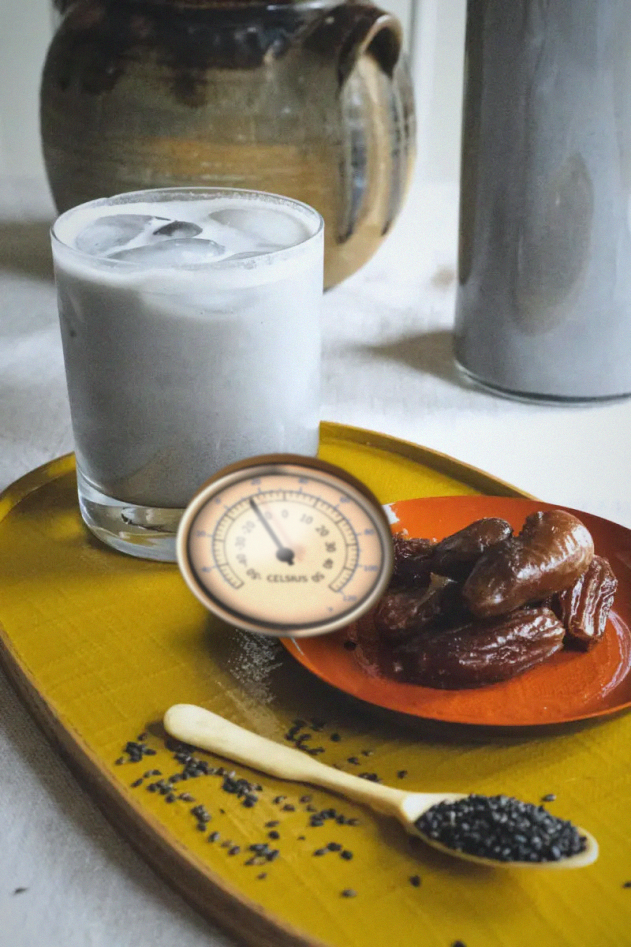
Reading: **-10** °C
